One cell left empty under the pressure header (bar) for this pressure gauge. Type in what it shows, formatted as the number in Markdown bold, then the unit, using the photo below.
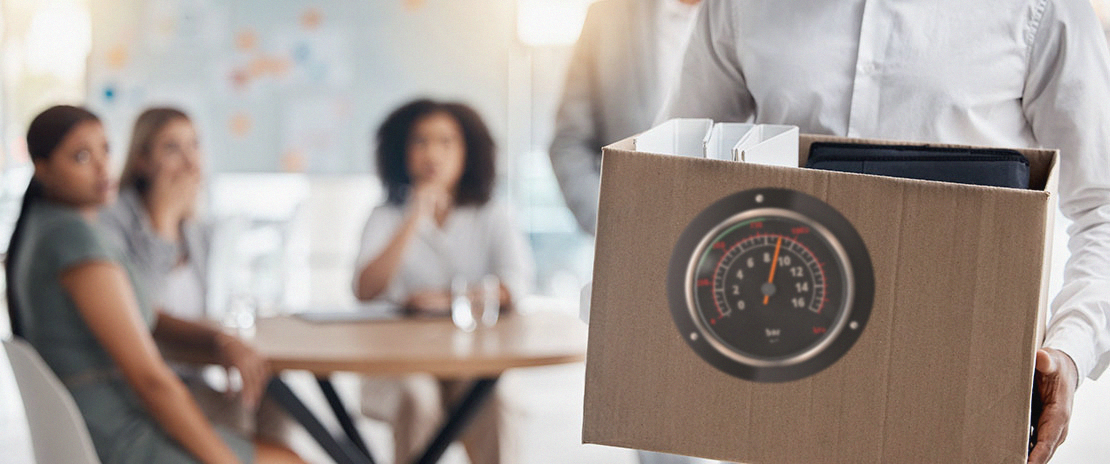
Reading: **9** bar
